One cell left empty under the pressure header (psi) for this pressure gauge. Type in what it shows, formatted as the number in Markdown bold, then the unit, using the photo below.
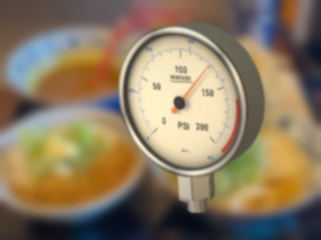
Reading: **130** psi
